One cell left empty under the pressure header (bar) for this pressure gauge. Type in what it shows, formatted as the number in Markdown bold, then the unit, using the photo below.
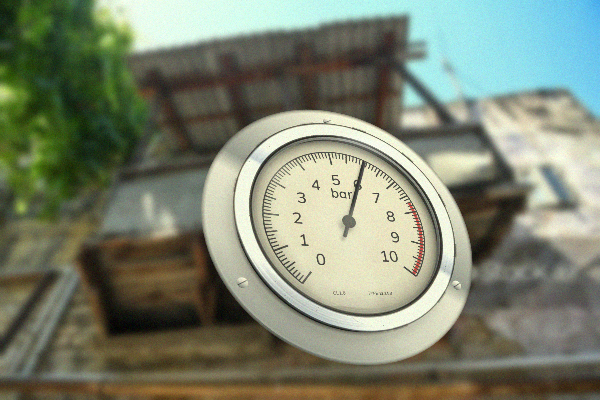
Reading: **6** bar
